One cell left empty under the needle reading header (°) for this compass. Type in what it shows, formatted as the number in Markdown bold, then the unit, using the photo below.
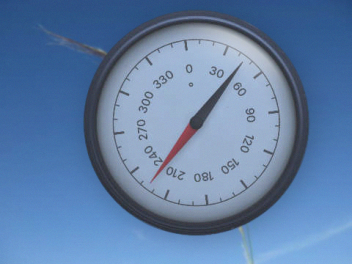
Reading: **225** °
